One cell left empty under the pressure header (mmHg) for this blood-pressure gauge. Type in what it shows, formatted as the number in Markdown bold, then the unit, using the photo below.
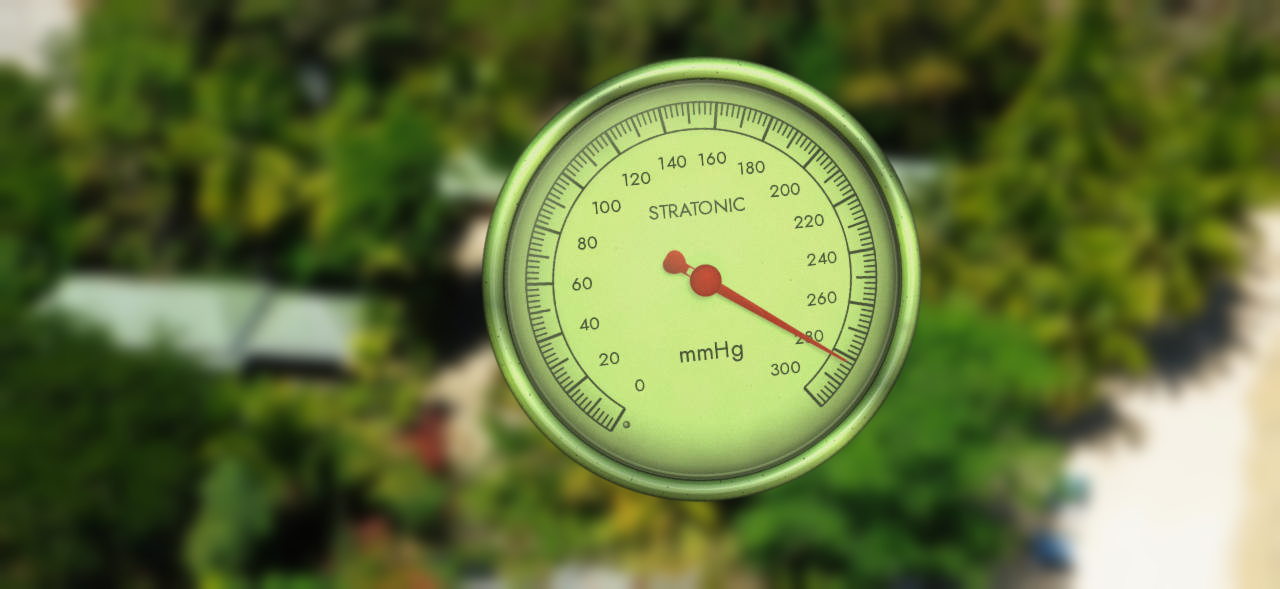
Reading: **282** mmHg
